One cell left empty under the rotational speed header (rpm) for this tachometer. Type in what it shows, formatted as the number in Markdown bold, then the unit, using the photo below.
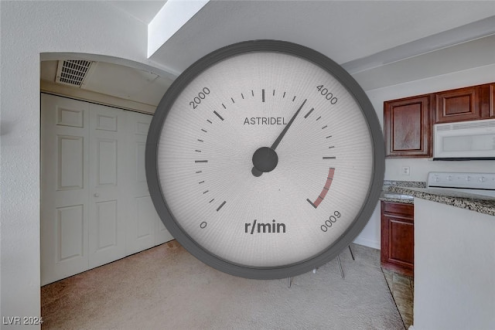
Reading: **3800** rpm
